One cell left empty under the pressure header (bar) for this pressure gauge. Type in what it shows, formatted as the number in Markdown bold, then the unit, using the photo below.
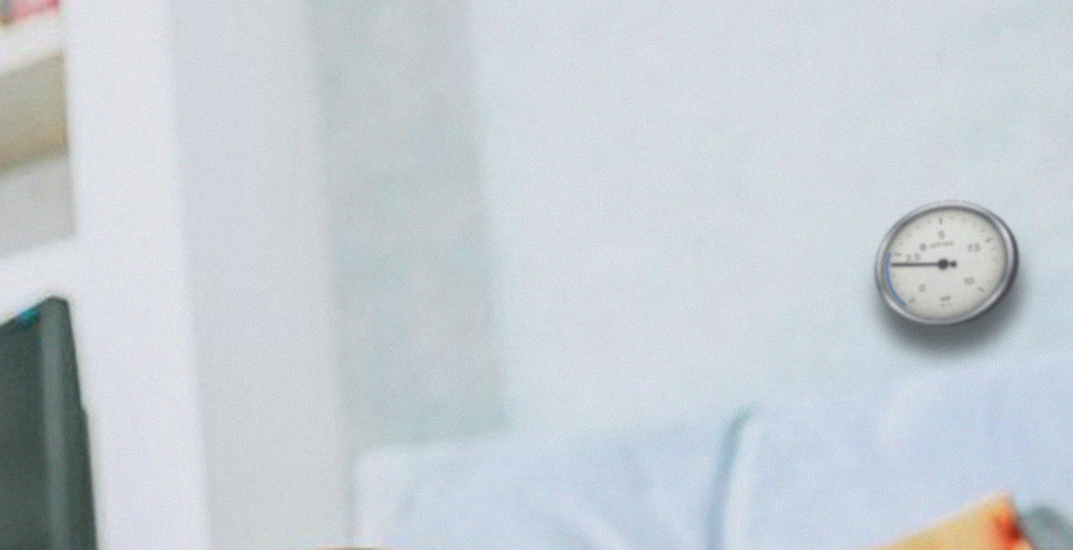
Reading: **2** bar
